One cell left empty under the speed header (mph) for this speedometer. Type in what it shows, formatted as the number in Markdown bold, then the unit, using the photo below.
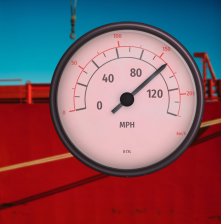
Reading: **100** mph
